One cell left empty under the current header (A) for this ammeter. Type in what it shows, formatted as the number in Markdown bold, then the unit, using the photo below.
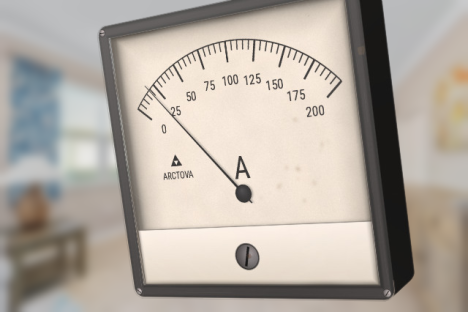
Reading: **20** A
